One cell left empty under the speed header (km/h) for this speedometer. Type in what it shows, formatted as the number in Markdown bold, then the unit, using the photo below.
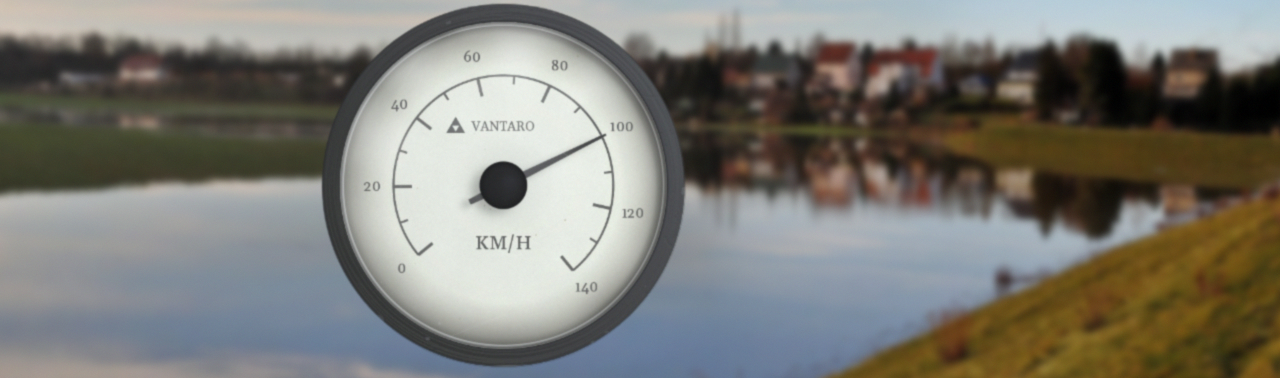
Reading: **100** km/h
